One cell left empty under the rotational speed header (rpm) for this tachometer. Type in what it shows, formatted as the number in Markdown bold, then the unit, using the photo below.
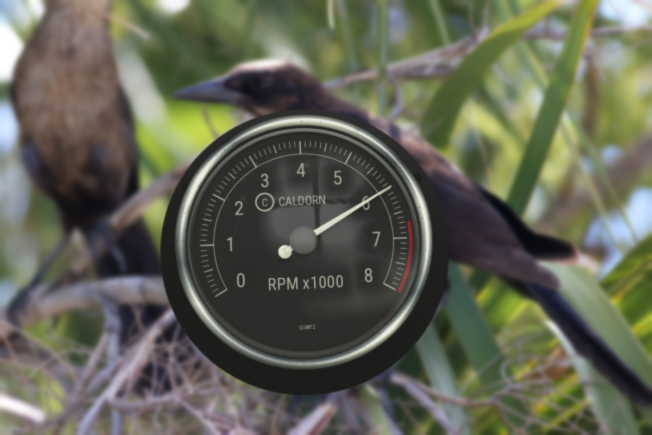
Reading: **6000** rpm
